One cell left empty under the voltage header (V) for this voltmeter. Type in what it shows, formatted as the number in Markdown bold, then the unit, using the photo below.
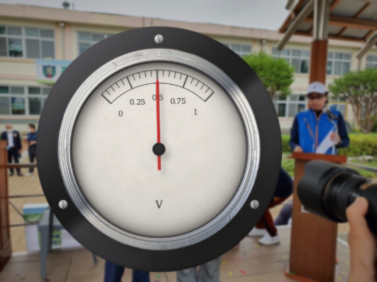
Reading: **0.5** V
